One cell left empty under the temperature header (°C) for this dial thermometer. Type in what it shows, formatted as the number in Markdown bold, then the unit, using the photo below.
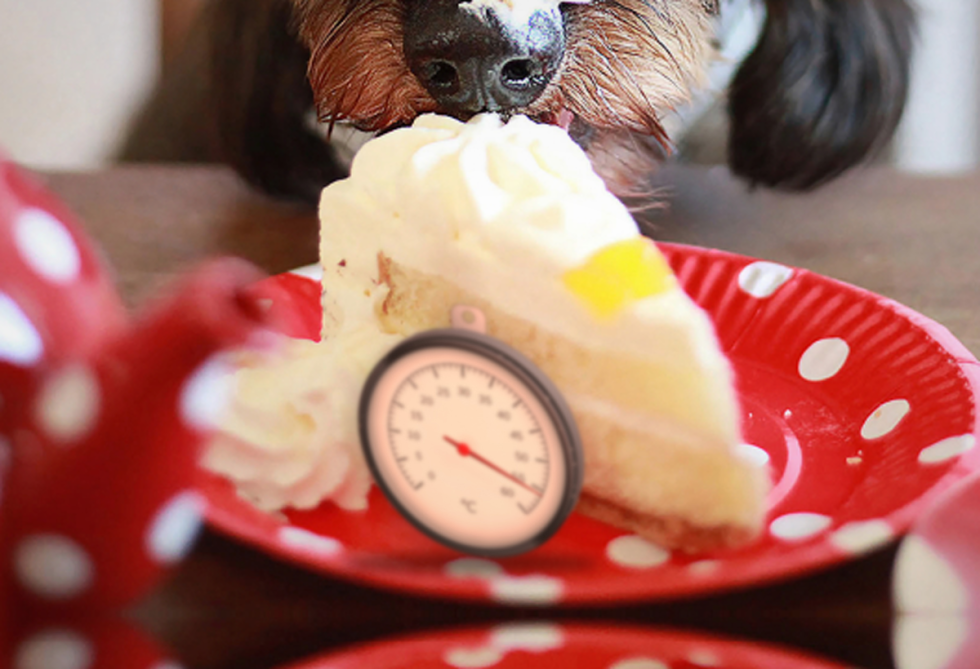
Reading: **55** °C
